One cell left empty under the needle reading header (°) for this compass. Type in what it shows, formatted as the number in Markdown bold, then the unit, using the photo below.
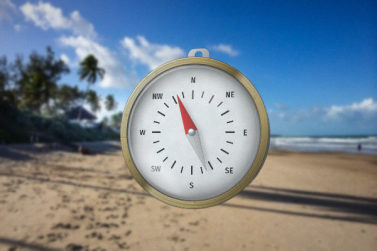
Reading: **337.5** °
